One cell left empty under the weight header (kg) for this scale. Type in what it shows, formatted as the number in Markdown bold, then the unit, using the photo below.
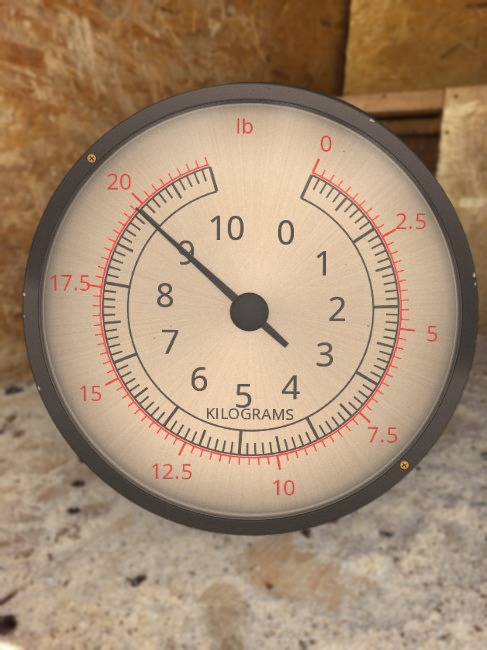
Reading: **9** kg
